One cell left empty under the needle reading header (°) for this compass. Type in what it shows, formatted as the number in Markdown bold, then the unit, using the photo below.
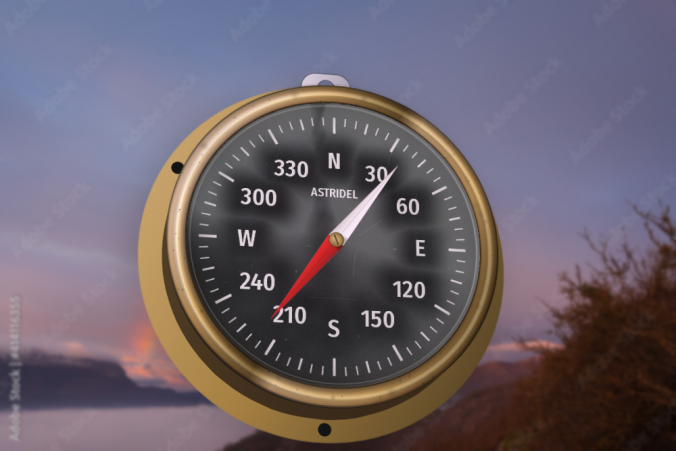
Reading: **217.5** °
